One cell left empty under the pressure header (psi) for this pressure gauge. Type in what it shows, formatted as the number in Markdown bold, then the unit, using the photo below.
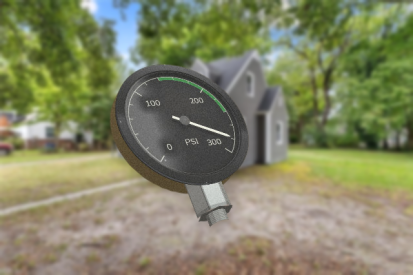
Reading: **280** psi
